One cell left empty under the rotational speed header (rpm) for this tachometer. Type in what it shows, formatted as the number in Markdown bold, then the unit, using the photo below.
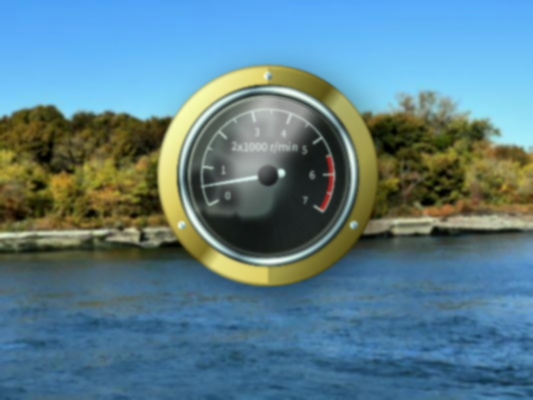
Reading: **500** rpm
